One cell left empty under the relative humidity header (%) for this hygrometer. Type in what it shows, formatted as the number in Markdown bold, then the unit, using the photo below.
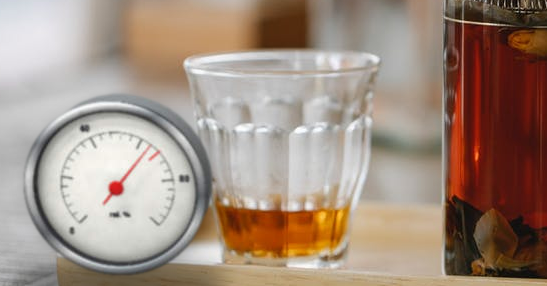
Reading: **64** %
